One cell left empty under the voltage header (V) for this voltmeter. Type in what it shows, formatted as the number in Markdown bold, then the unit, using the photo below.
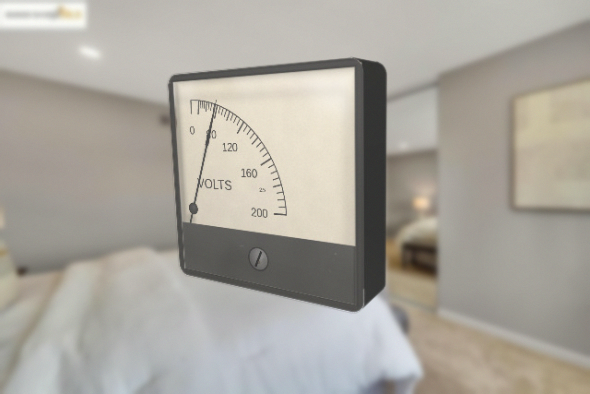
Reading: **80** V
